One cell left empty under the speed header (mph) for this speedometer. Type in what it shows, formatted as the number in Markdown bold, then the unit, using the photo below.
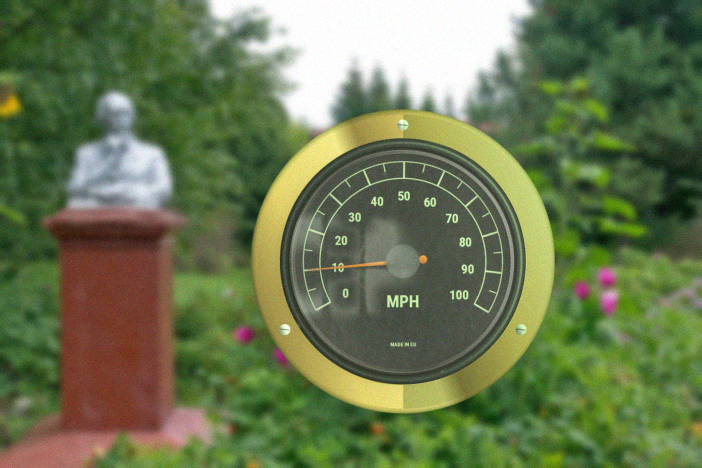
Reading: **10** mph
